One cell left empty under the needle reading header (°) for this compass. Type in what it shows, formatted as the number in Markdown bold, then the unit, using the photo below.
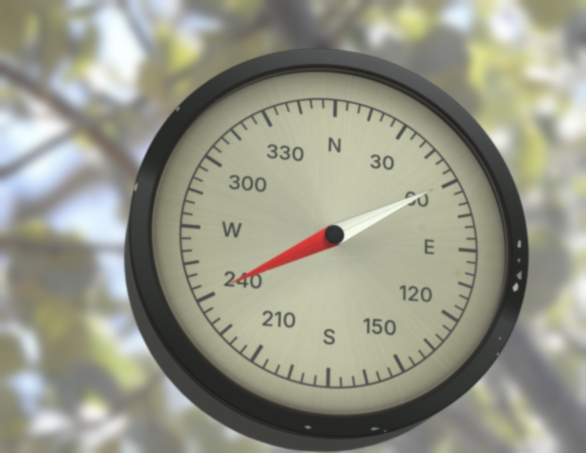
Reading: **240** °
